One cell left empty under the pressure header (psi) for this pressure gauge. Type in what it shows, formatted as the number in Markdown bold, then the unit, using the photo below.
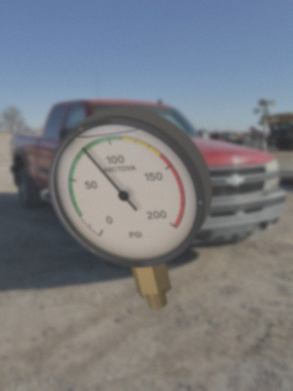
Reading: **80** psi
